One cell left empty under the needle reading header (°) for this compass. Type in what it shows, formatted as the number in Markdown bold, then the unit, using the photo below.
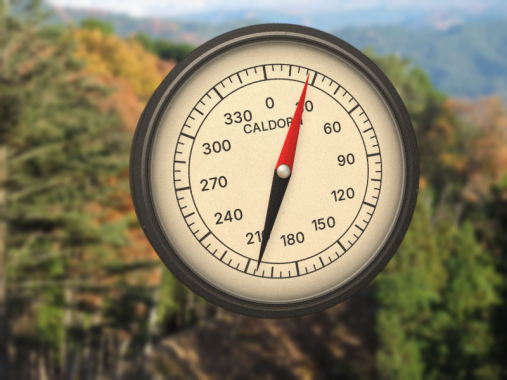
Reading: **25** °
